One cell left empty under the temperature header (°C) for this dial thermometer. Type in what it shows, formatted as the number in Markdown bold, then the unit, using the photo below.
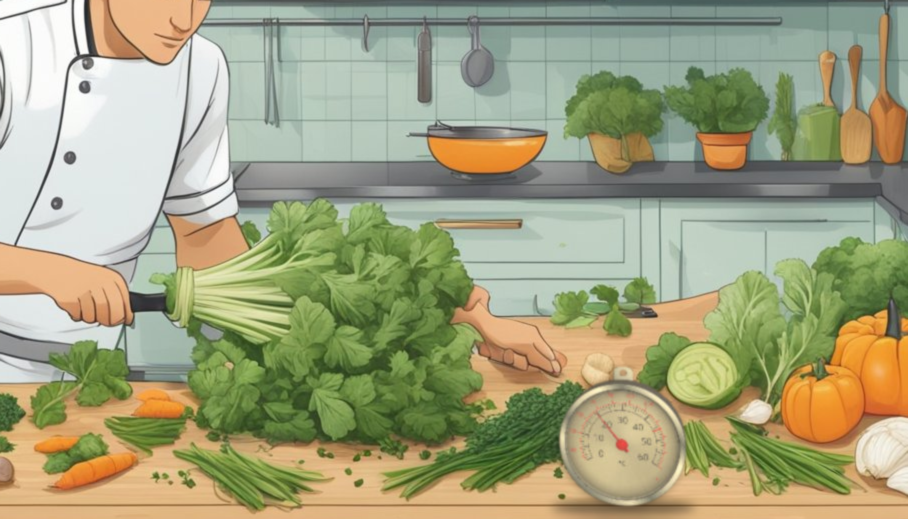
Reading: **20** °C
